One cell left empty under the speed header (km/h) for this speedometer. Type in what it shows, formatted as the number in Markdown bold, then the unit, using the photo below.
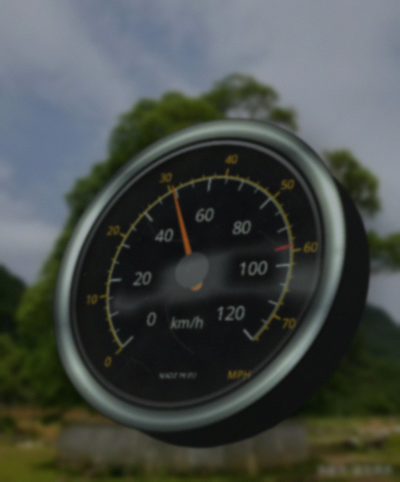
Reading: **50** km/h
